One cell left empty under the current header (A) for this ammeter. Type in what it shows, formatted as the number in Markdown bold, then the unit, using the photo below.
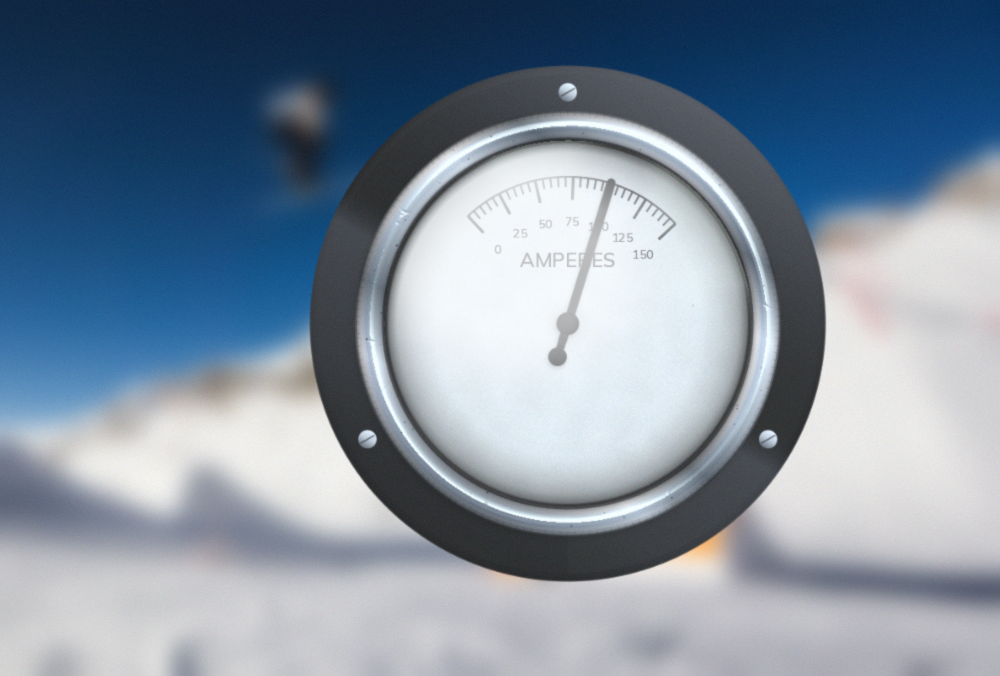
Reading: **100** A
